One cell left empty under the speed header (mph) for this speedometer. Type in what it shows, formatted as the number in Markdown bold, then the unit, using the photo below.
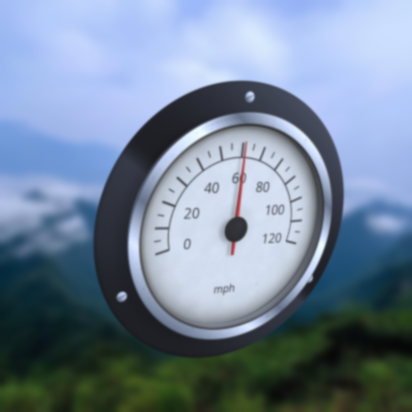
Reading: **60** mph
